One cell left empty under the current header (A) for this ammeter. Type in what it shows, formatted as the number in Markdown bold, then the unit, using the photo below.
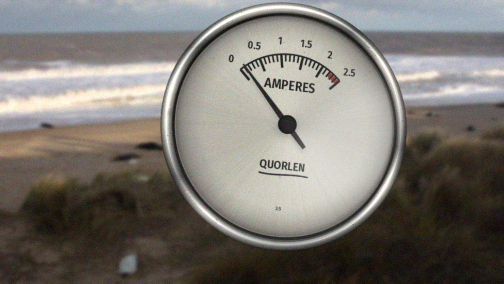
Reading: **0.1** A
